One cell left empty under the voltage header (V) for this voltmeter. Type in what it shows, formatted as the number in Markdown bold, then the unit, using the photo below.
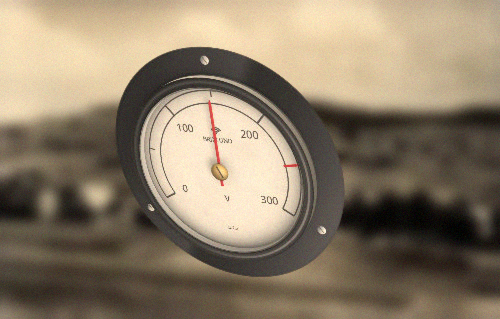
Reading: **150** V
